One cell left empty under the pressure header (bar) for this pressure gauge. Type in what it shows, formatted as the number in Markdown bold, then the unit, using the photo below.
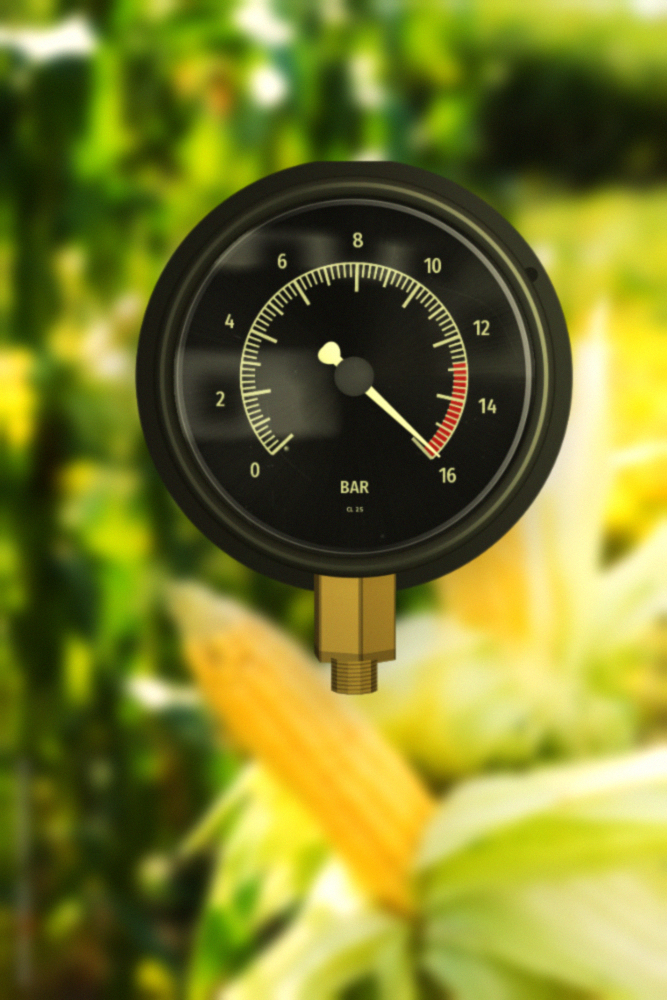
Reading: **15.8** bar
